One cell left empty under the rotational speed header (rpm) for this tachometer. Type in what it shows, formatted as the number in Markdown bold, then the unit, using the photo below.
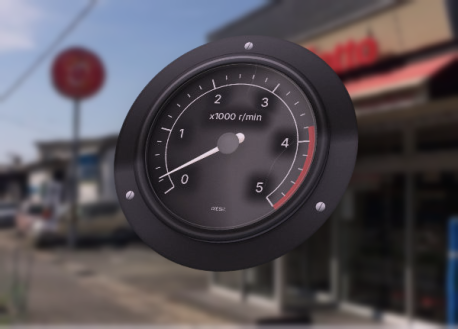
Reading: **200** rpm
